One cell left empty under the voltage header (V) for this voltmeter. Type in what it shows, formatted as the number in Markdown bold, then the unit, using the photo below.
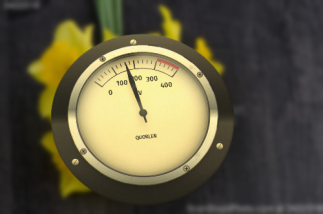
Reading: **160** V
